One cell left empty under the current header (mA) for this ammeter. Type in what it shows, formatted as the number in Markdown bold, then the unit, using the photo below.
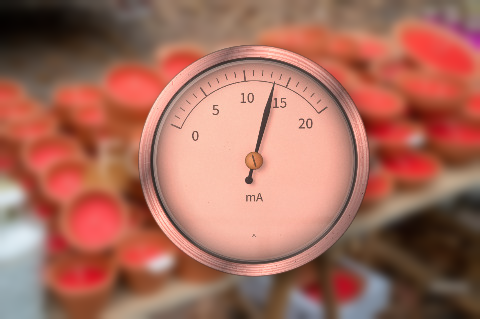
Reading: **13.5** mA
